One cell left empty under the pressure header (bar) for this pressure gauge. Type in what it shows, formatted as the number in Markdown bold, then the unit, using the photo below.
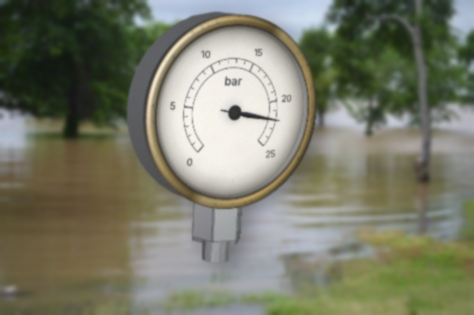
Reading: **22** bar
